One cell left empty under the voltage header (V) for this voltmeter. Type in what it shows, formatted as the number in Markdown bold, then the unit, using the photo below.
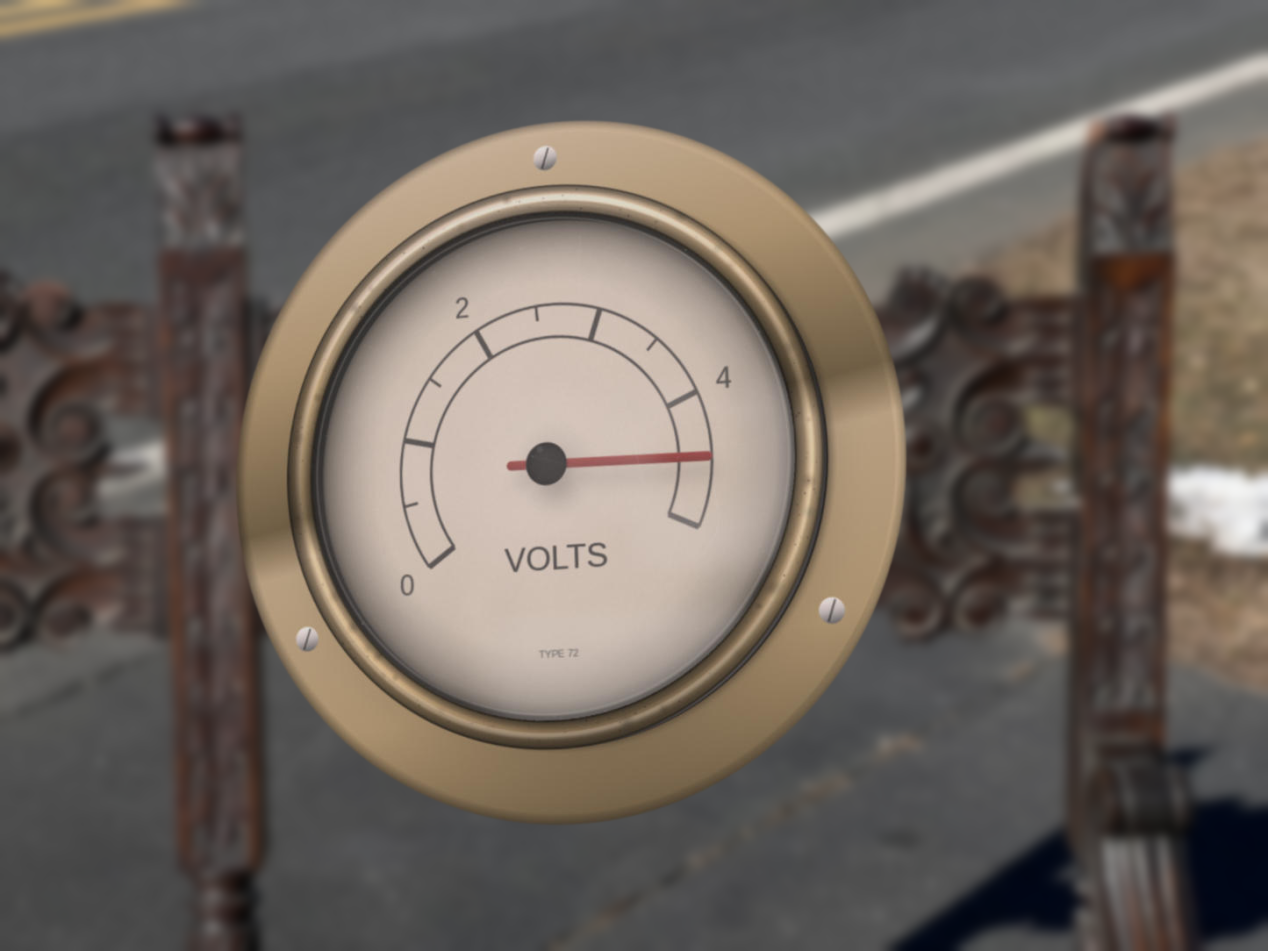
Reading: **4.5** V
